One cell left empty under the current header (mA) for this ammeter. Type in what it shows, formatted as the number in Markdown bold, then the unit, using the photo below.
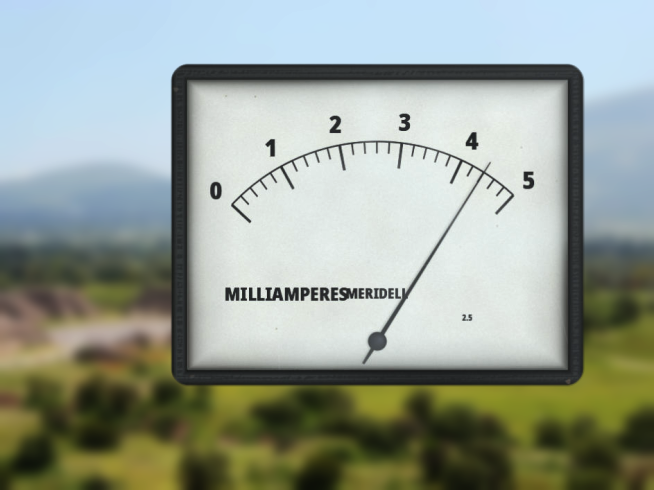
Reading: **4.4** mA
